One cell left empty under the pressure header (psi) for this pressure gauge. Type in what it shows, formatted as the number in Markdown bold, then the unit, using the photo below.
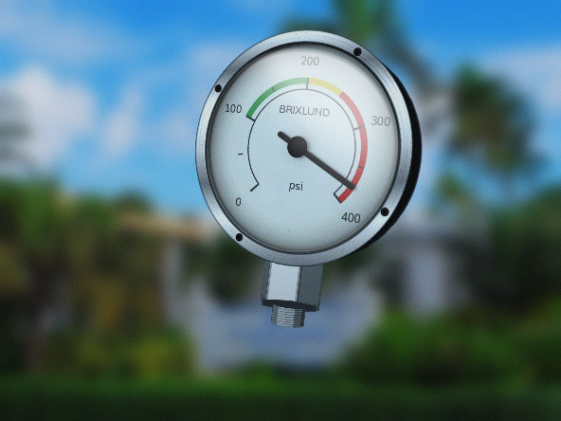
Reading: **375** psi
